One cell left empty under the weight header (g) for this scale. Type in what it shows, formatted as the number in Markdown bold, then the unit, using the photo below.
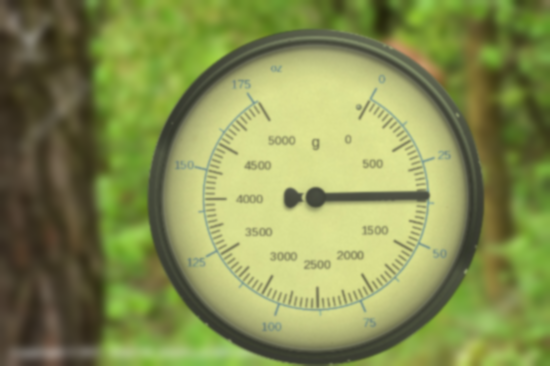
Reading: **1000** g
